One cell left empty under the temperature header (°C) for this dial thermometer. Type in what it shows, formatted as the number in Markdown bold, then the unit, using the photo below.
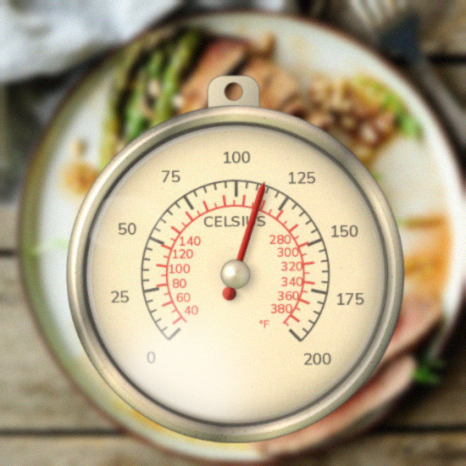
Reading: **112.5** °C
